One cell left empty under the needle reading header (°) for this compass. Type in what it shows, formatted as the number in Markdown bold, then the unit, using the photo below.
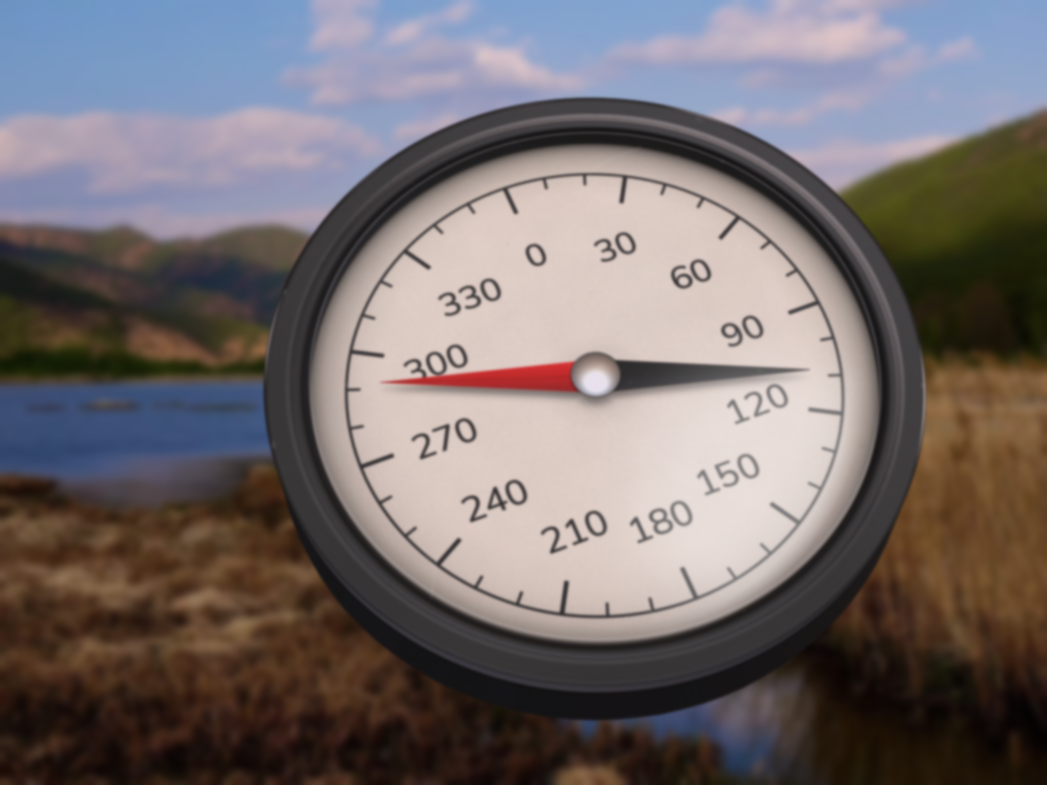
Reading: **290** °
